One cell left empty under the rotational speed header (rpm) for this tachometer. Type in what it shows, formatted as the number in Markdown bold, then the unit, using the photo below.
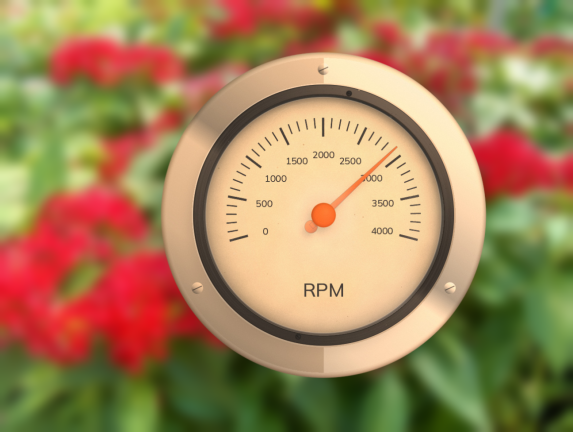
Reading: **2900** rpm
